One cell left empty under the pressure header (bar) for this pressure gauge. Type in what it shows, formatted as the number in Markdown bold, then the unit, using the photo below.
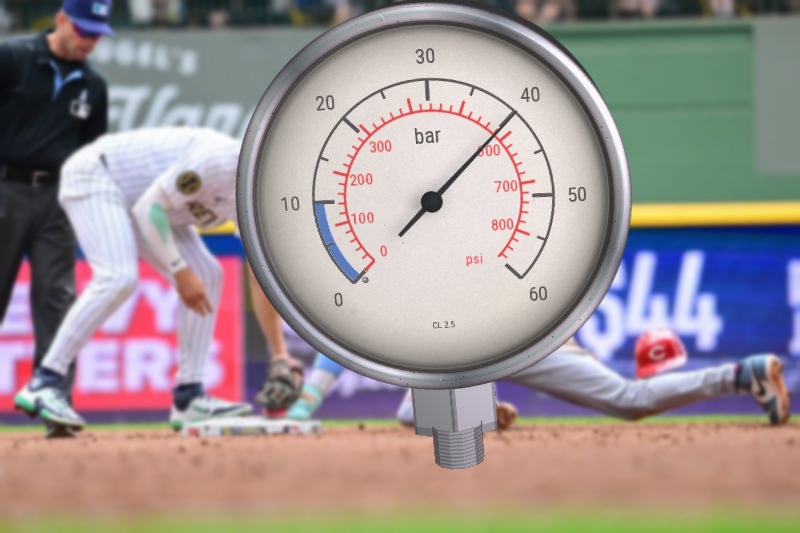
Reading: **40** bar
